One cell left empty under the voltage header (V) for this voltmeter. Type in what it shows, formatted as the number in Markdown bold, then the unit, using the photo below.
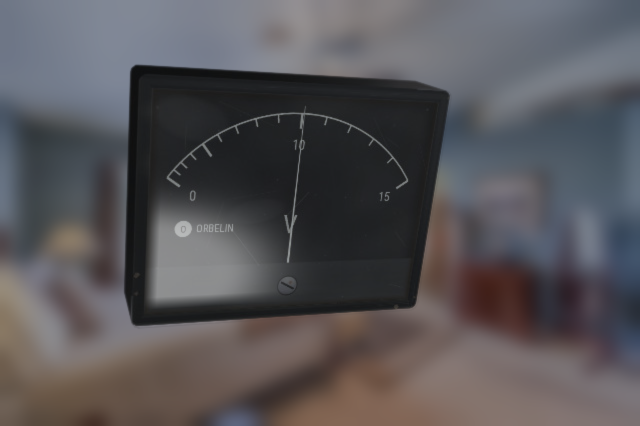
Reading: **10** V
